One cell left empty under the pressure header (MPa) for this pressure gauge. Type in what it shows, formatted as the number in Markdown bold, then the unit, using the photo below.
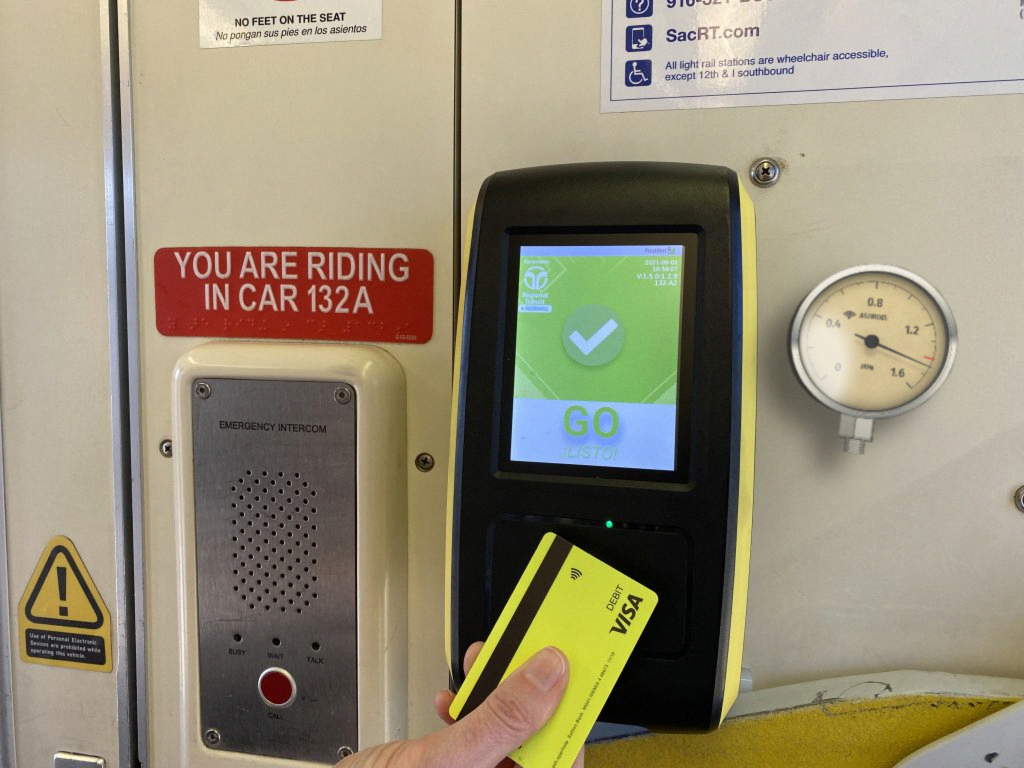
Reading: **1.45** MPa
